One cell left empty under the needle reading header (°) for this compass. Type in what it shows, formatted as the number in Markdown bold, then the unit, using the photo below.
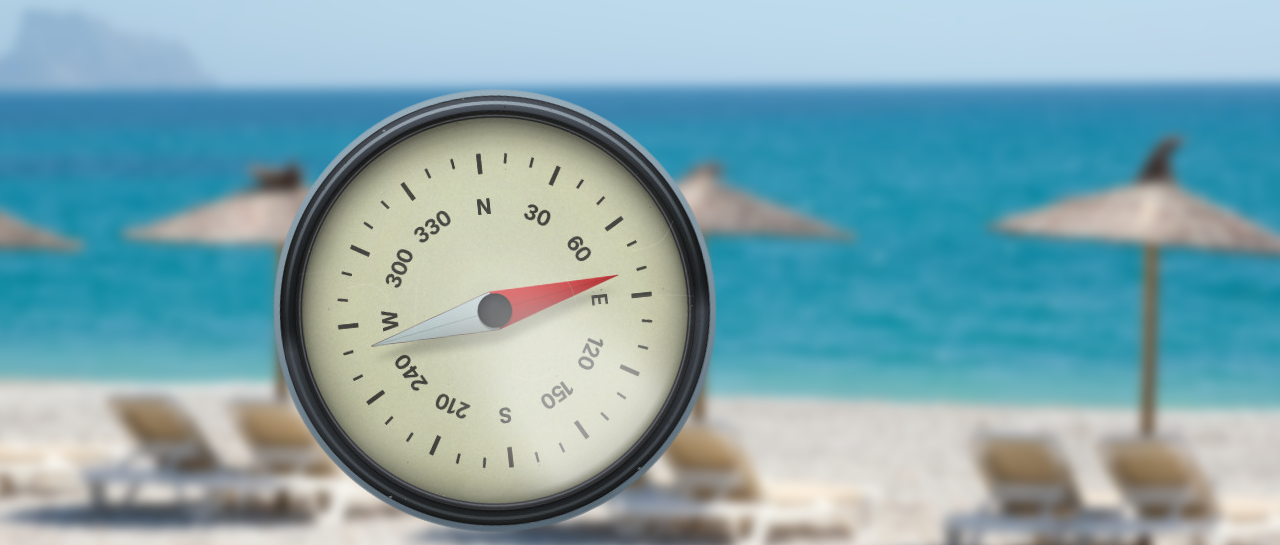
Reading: **80** °
